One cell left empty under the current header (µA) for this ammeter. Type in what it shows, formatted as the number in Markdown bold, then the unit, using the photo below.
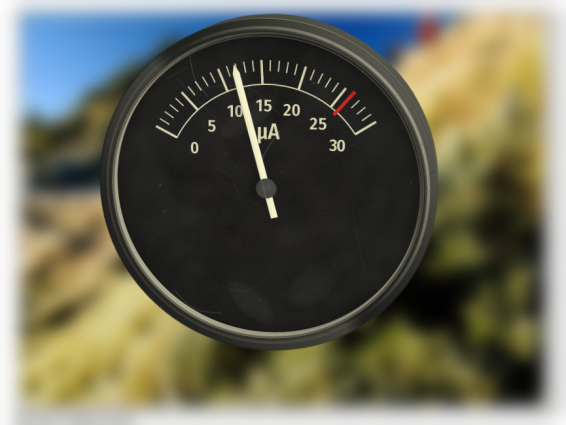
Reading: **12** µA
